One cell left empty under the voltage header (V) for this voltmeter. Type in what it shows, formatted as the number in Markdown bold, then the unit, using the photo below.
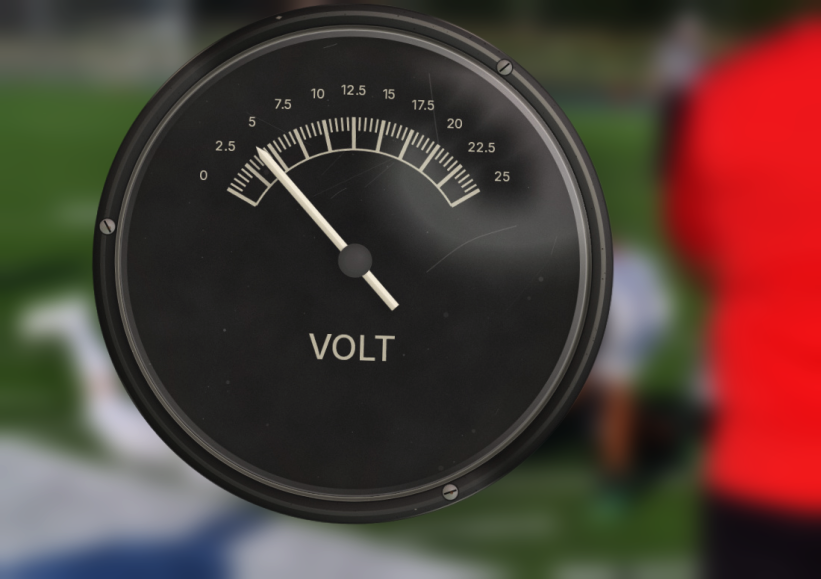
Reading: **4** V
